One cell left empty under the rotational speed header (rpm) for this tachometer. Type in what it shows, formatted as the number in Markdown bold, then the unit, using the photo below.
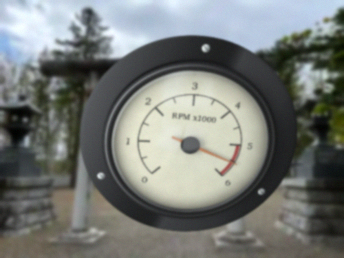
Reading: **5500** rpm
